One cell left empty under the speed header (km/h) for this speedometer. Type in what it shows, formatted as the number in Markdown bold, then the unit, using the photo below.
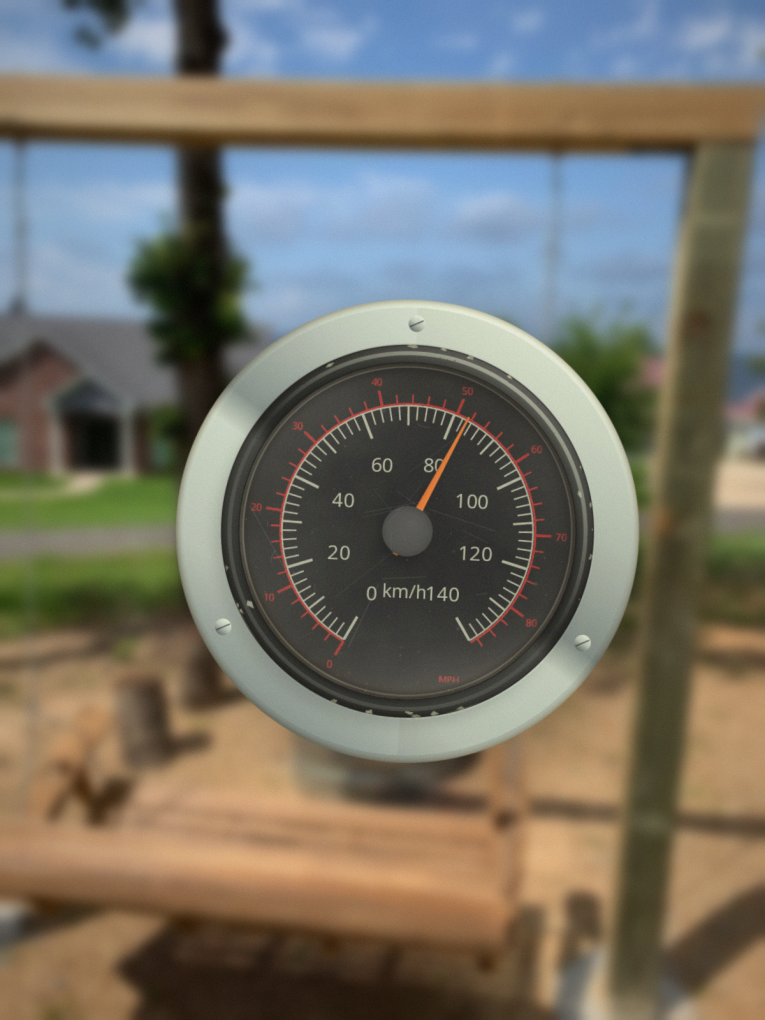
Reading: **83** km/h
